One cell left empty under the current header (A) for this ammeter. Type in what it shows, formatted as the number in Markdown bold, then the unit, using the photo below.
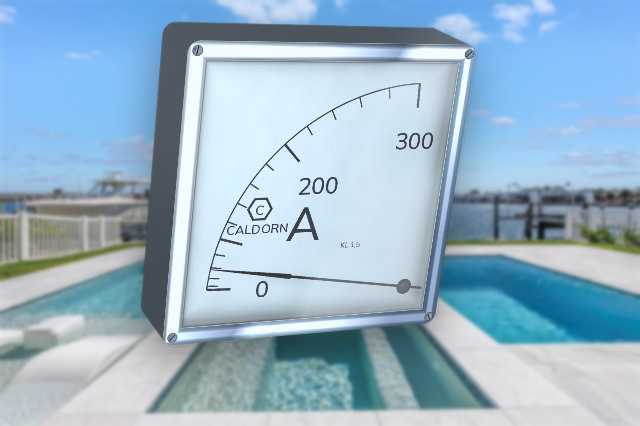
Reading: **60** A
